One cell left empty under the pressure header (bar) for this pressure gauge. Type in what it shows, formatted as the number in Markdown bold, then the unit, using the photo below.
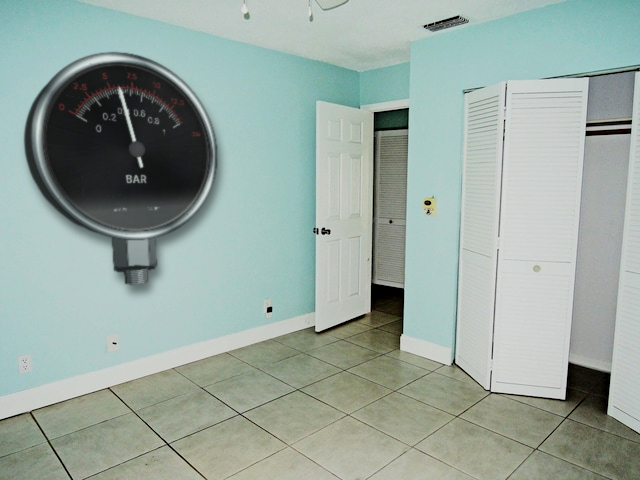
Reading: **0.4** bar
